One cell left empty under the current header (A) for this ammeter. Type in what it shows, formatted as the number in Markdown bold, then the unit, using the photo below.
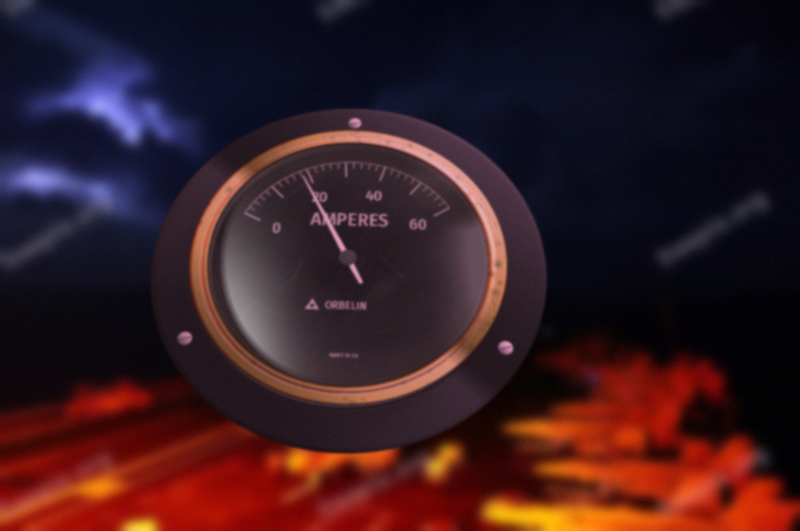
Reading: **18** A
